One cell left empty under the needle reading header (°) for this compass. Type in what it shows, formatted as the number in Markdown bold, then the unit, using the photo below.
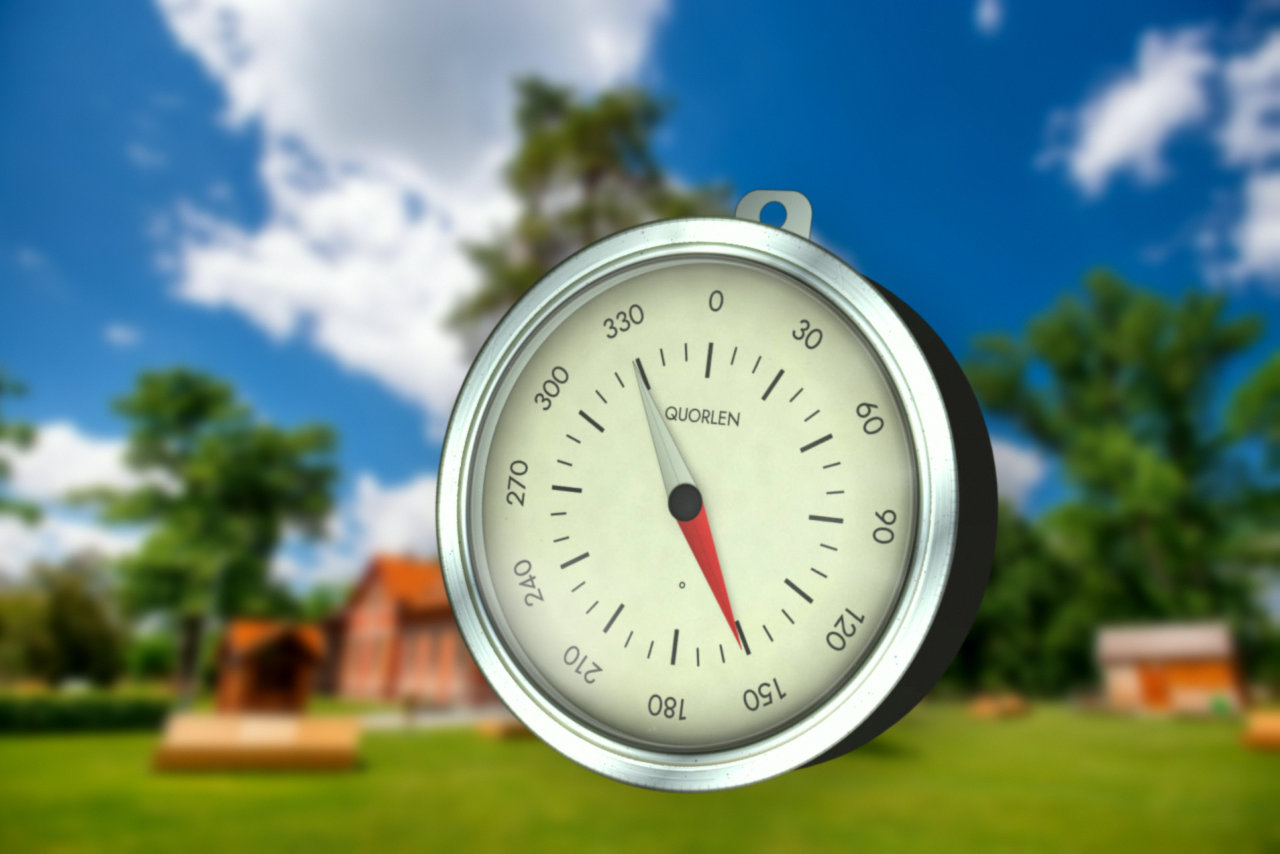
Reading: **150** °
